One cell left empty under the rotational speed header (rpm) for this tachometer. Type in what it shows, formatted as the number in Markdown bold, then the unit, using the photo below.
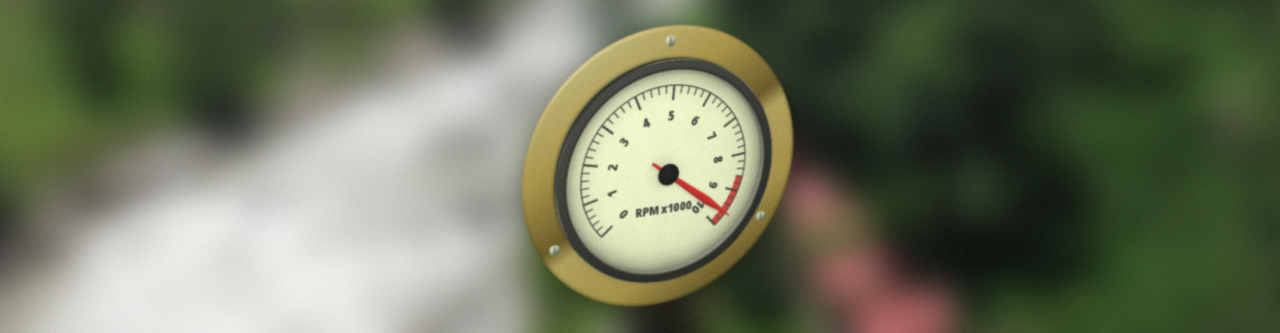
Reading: **9600** rpm
